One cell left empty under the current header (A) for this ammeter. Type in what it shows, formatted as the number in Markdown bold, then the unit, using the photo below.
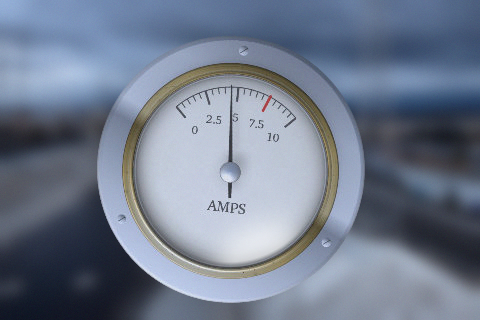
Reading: **4.5** A
